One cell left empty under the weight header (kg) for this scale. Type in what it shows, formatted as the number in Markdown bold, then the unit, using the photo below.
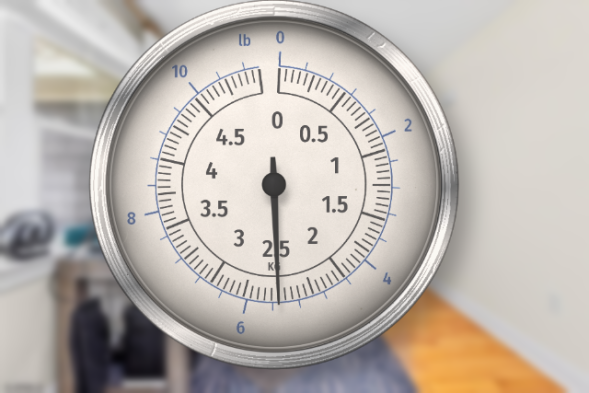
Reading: **2.5** kg
